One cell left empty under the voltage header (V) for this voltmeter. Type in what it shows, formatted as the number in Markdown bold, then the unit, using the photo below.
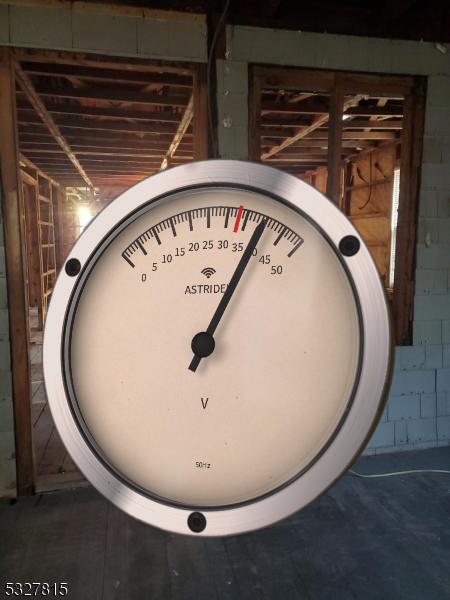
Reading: **40** V
